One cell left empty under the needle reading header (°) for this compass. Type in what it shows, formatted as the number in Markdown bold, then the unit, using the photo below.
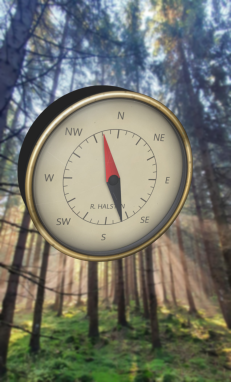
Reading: **340** °
